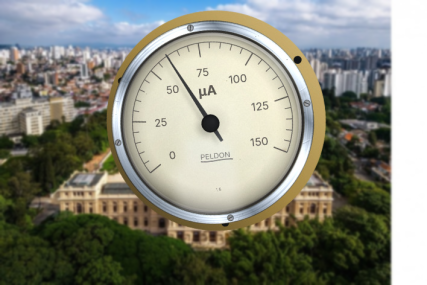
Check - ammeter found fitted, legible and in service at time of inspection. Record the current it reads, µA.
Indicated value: 60 µA
